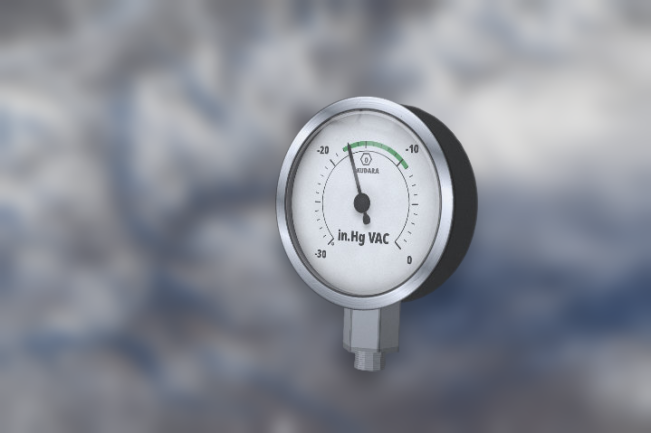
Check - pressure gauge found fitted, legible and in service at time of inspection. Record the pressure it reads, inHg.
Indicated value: -17 inHg
